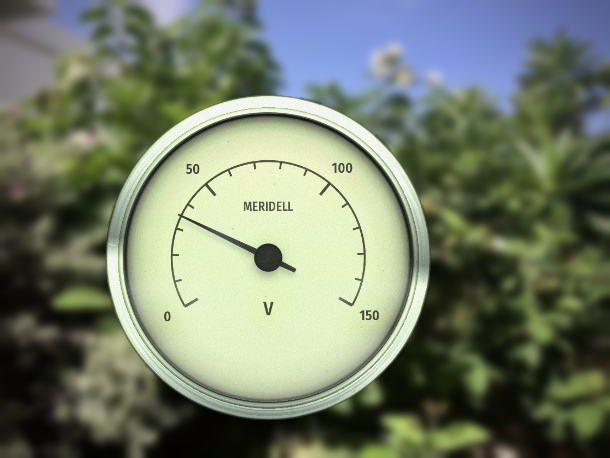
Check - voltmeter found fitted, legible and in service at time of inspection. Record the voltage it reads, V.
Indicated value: 35 V
